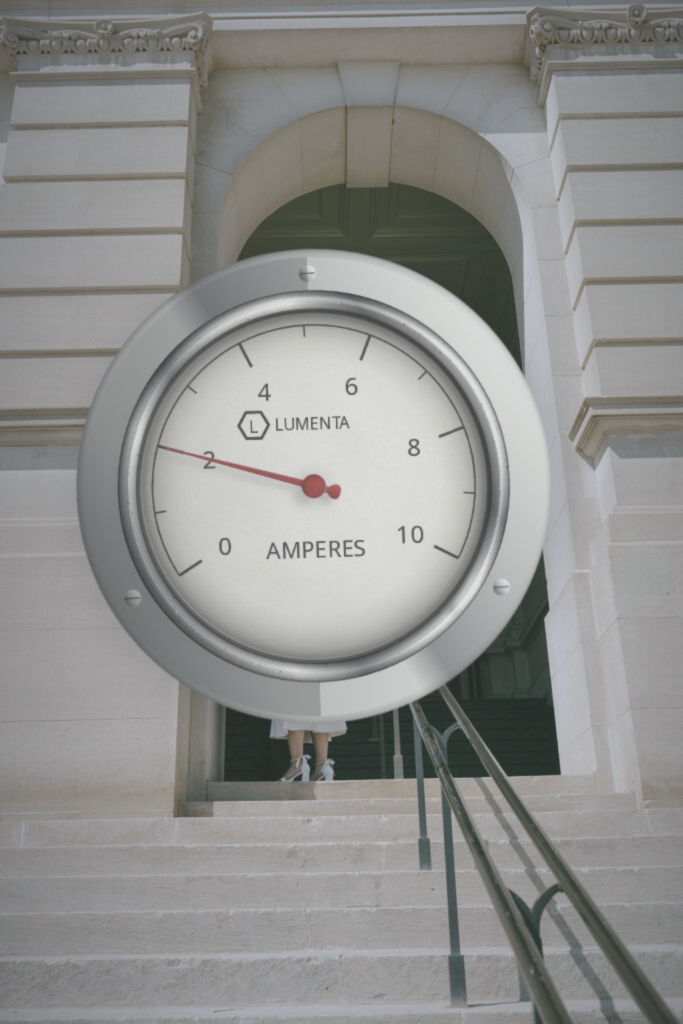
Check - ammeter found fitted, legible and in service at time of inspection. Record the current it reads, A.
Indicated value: 2 A
